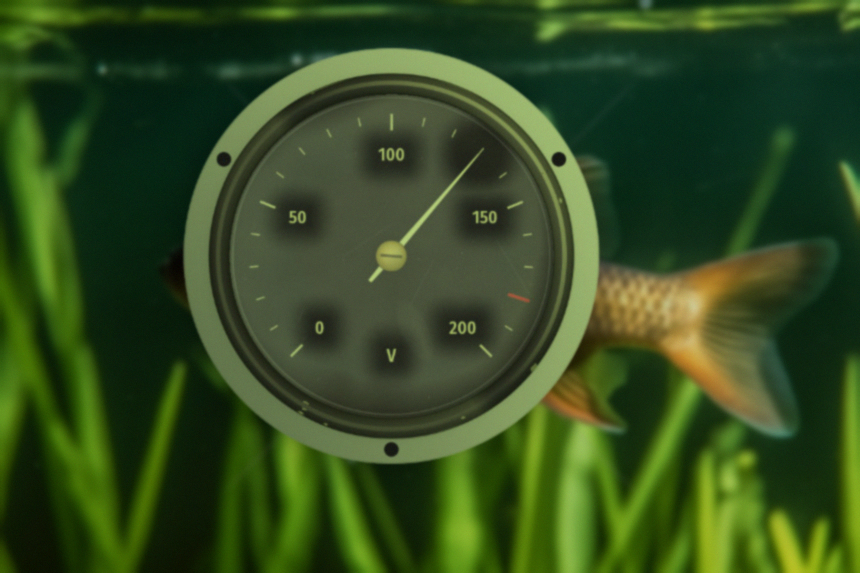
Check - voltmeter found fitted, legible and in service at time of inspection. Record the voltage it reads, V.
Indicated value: 130 V
